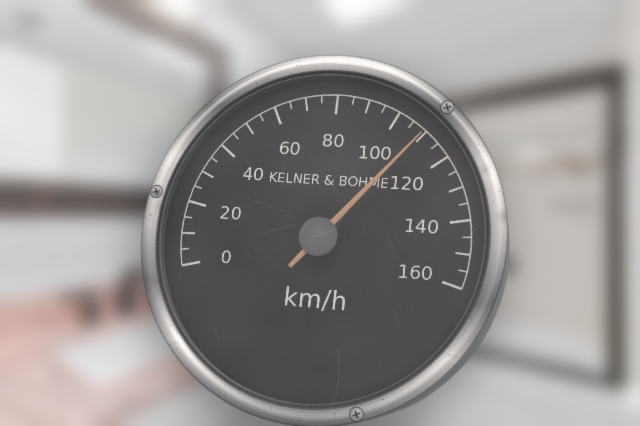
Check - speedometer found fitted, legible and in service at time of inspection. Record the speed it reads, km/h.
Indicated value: 110 km/h
